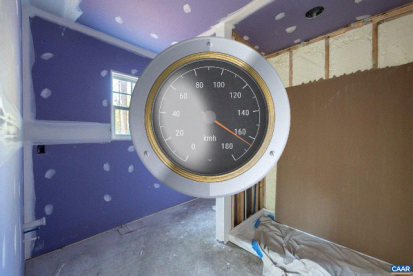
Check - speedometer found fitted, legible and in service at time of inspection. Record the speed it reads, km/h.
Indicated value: 165 km/h
